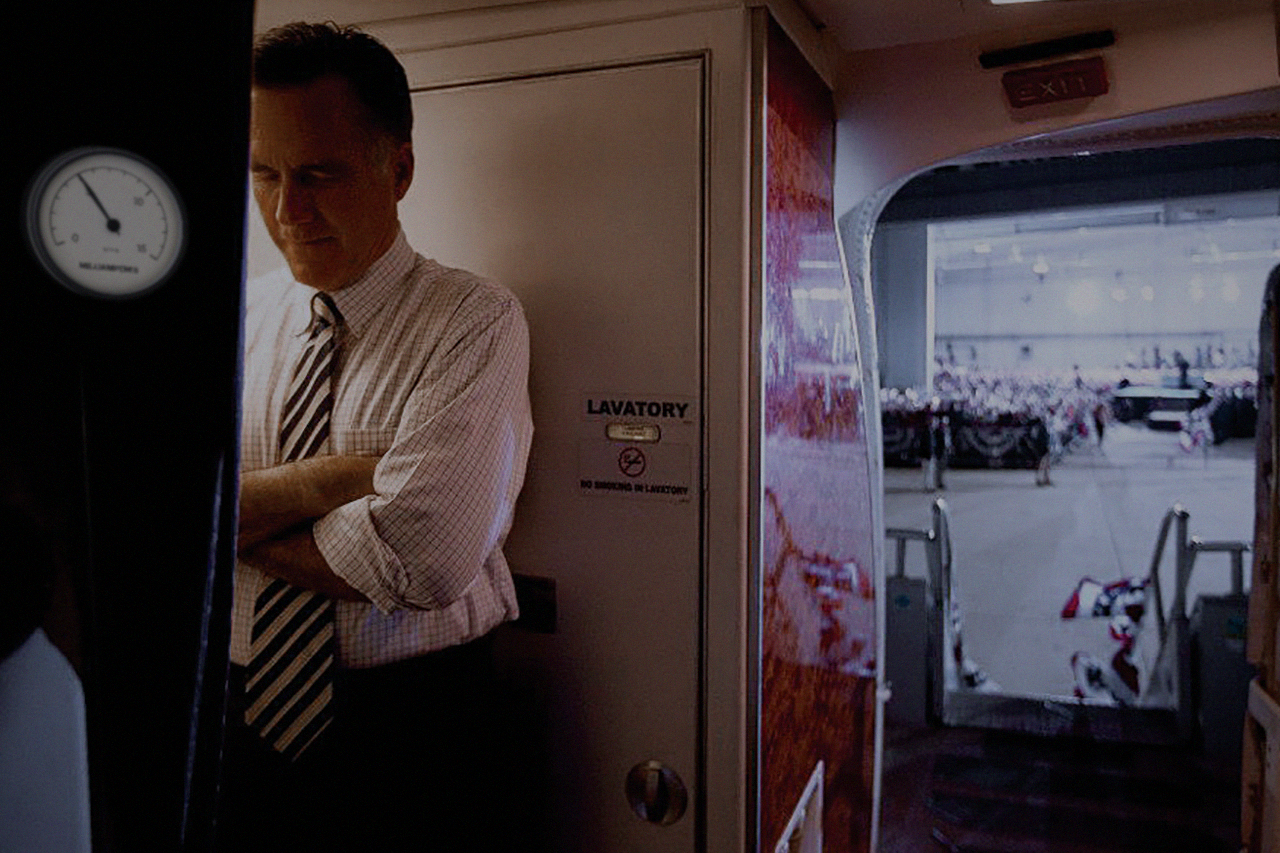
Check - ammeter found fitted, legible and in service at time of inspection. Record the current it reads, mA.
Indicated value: 5 mA
